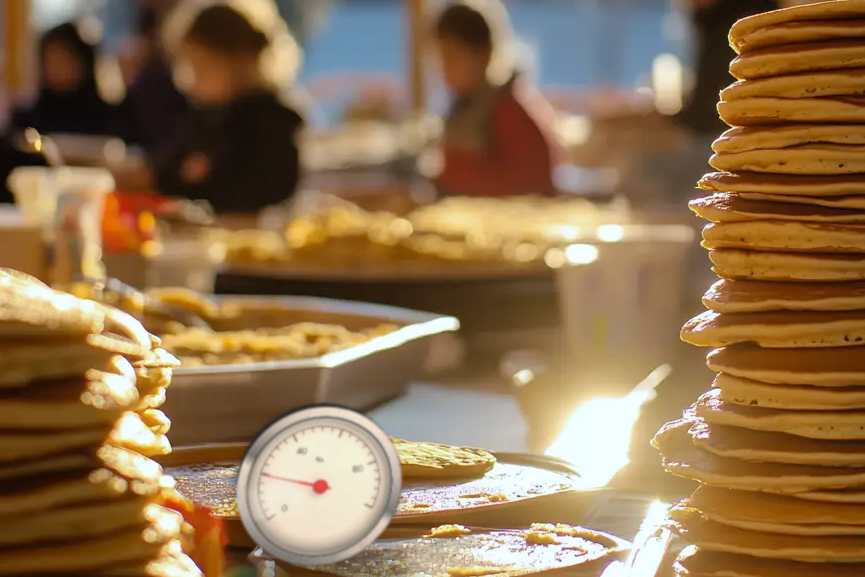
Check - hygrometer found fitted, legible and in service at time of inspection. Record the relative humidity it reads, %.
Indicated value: 20 %
